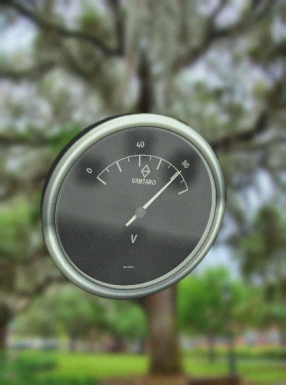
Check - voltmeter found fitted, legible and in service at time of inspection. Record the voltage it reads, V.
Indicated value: 80 V
